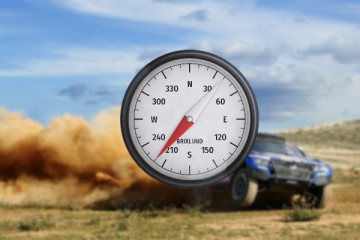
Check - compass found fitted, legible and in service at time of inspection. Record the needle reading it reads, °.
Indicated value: 220 °
